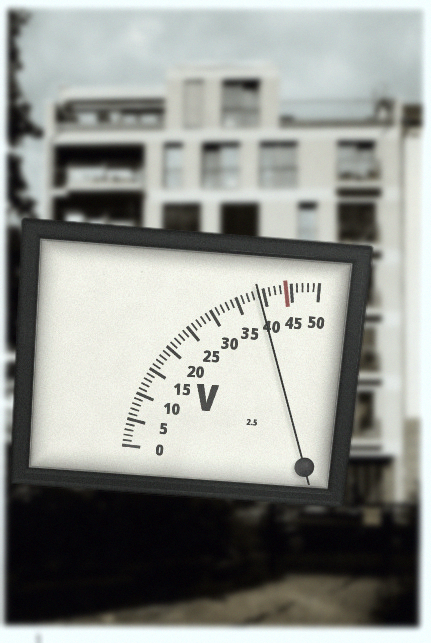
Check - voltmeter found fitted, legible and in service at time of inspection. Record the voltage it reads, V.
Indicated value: 39 V
